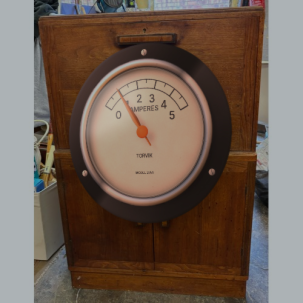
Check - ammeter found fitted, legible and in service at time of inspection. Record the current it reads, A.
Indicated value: 1 A
